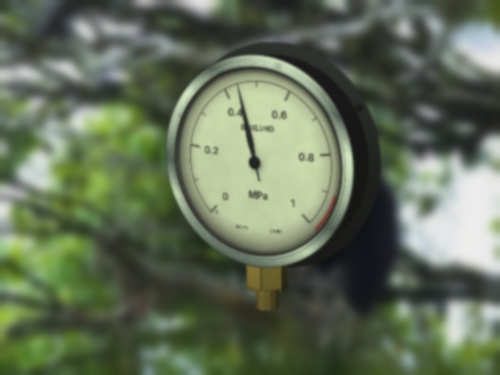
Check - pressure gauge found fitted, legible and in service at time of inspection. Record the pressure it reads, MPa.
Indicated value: 0.45 MPa
